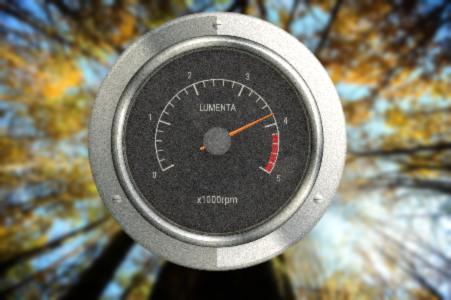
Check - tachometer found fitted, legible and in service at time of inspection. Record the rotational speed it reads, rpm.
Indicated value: 3800 rpm
